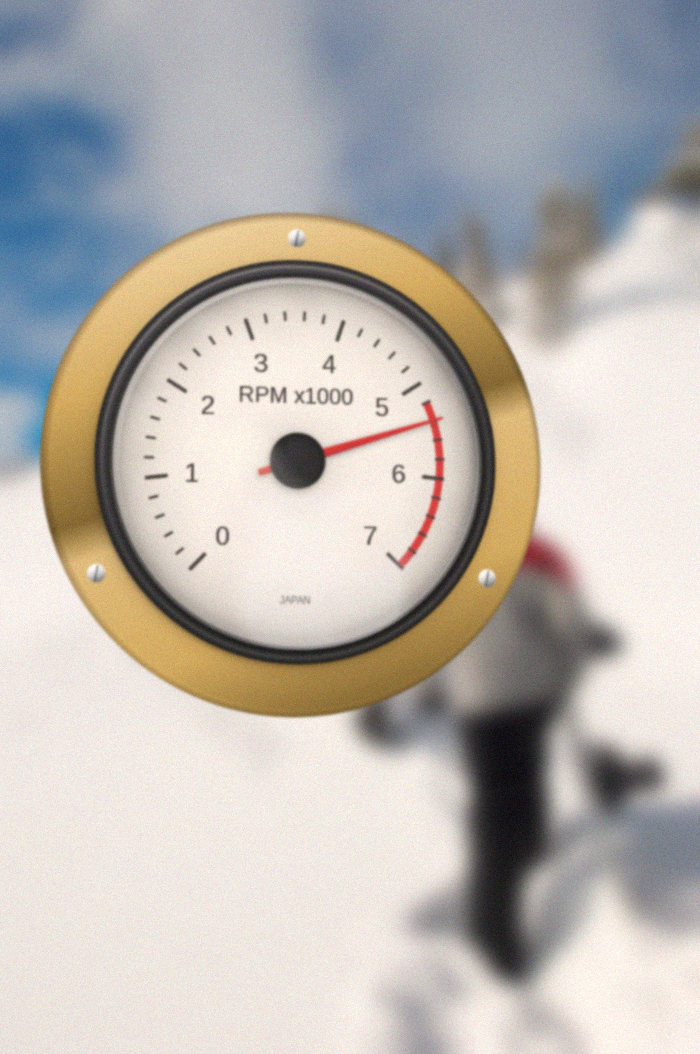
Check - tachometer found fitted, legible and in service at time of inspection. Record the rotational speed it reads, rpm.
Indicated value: 5400 rpm
